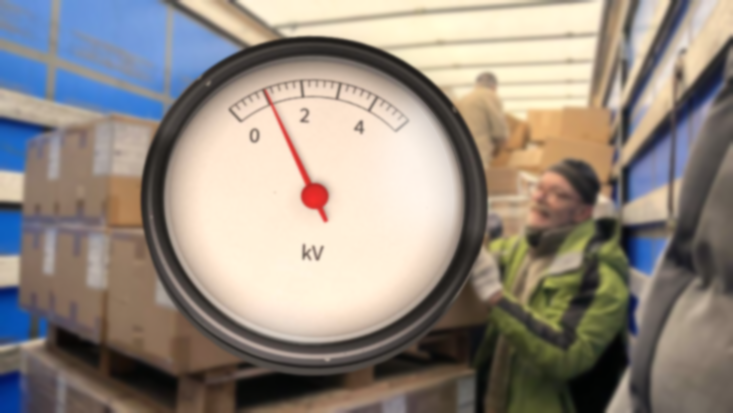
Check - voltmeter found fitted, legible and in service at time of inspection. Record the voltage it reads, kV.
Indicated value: 1 kV
